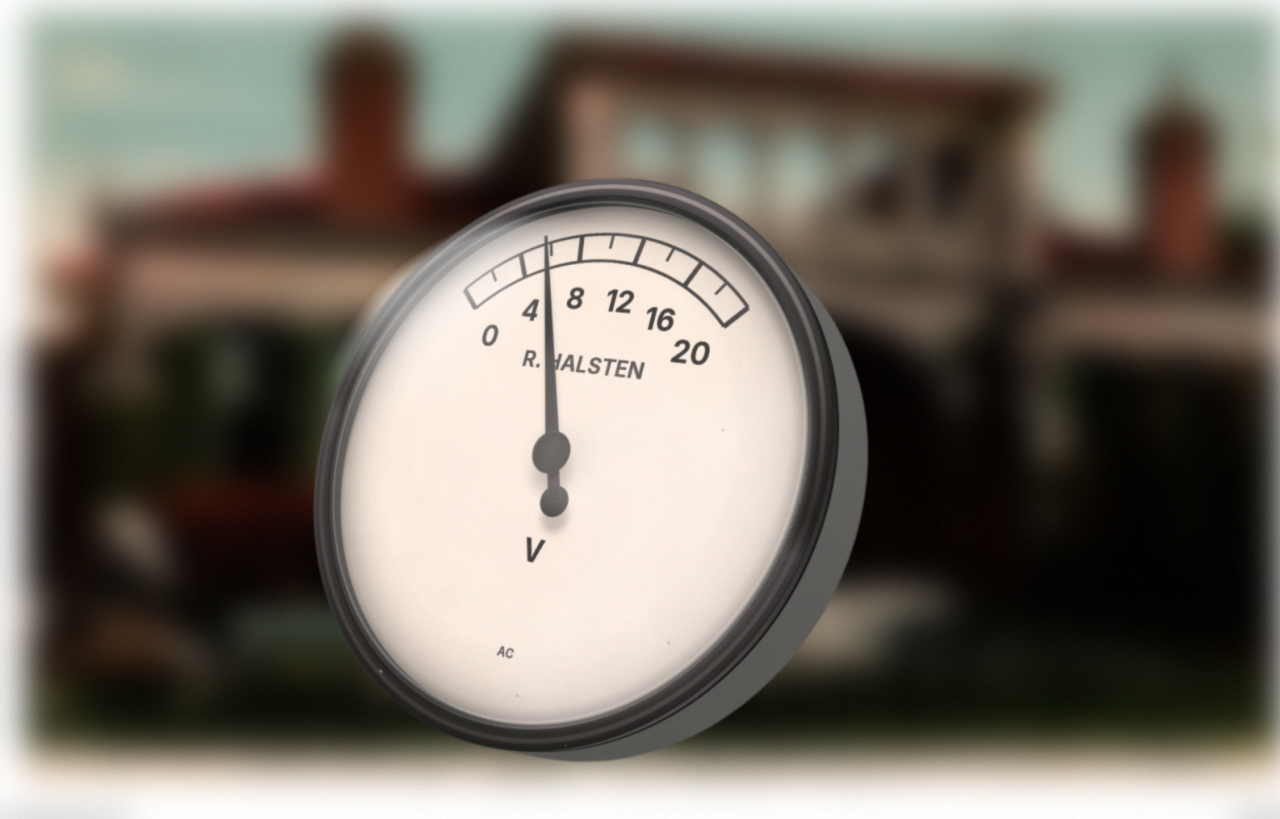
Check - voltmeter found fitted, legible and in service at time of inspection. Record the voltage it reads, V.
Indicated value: 6 V
